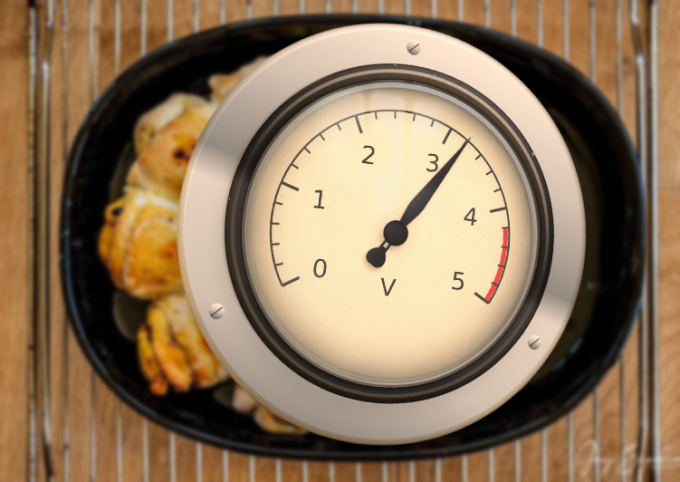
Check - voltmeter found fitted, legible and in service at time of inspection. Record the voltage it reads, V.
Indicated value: 3.2 V
